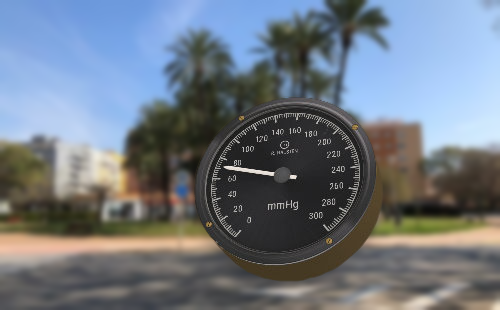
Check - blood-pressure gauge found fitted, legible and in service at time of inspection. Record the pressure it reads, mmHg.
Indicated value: 70 mmHg
